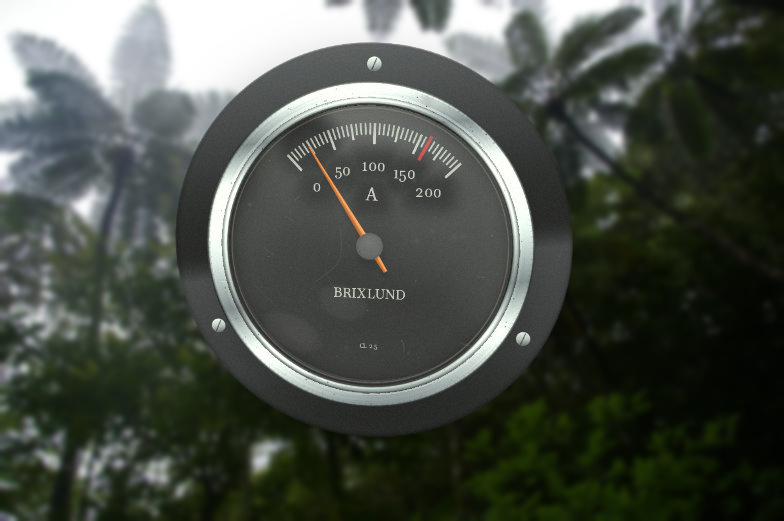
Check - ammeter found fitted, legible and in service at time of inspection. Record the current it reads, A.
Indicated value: 25 A
